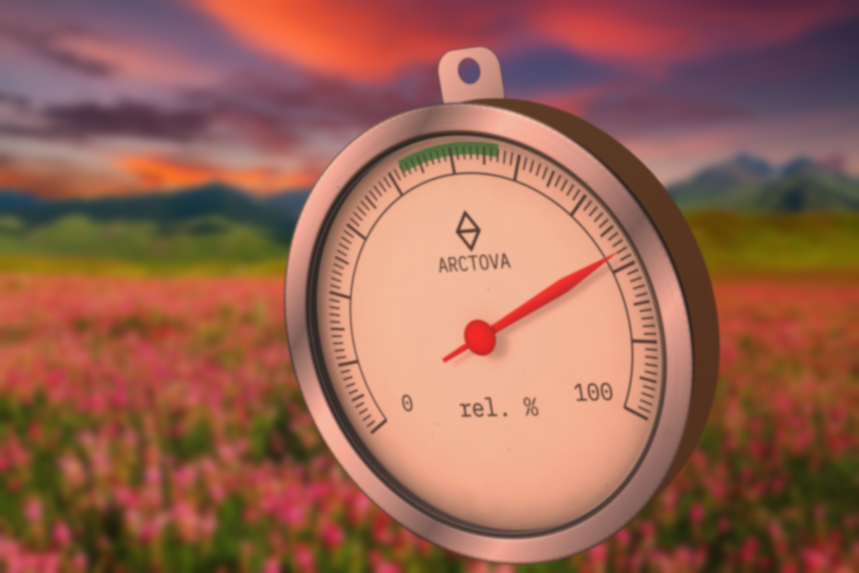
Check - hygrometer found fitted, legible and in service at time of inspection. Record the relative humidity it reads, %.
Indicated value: 78 %
